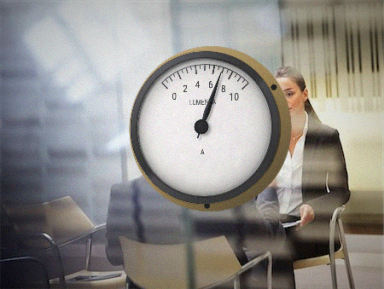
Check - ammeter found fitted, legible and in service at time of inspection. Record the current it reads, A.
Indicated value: 7 A
